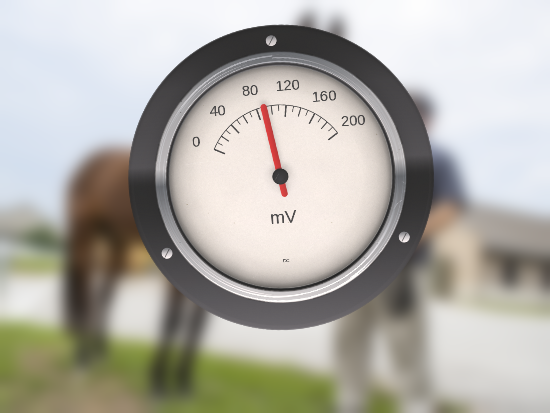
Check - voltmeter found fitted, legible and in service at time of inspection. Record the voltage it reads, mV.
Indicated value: 90 mV
